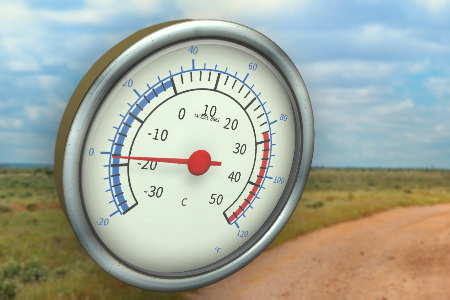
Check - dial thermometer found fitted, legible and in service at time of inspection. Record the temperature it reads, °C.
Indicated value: -18 °C
